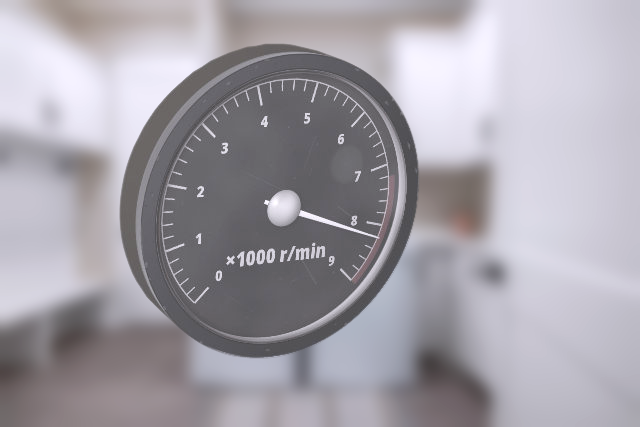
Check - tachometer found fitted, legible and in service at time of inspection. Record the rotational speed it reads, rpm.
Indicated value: 8200 rpm
